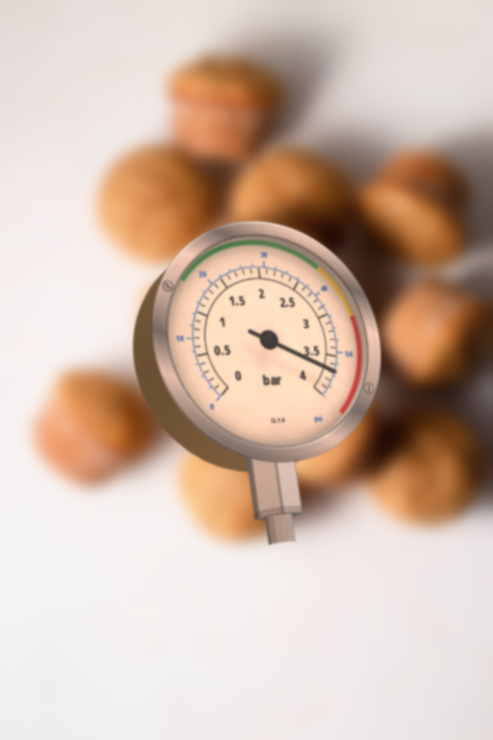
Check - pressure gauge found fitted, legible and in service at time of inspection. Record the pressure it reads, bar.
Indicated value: 3.7 bar
